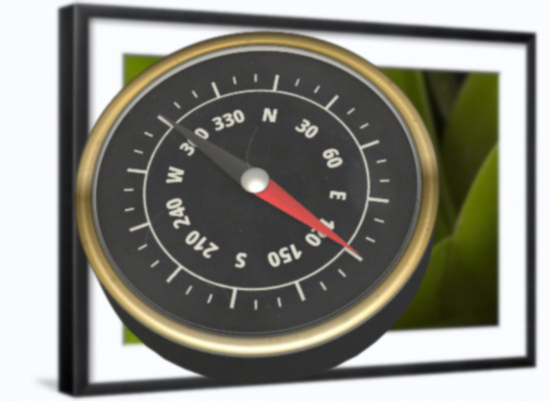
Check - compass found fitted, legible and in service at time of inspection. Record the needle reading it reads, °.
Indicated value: 120 °
